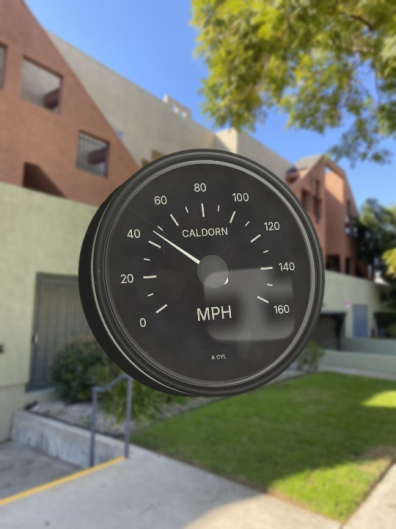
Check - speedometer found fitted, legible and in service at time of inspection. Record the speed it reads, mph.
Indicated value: 45 mph
